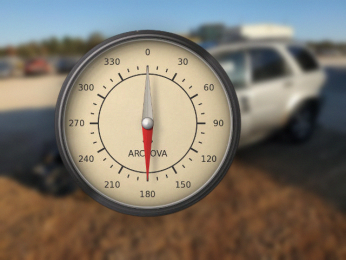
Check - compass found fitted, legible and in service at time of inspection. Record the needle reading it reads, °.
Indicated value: 180 °
